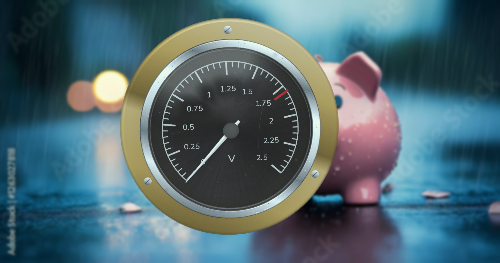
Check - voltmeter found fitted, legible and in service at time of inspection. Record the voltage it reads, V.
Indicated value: 0 V
